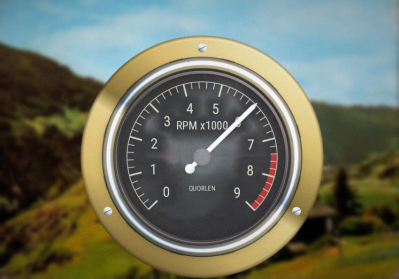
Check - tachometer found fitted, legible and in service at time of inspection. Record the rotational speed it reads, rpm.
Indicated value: 6000 rpm
